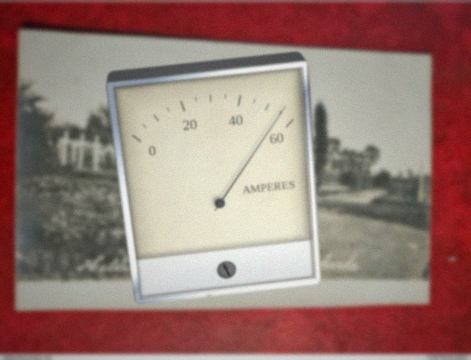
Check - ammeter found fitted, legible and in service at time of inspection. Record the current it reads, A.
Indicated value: 55 A
